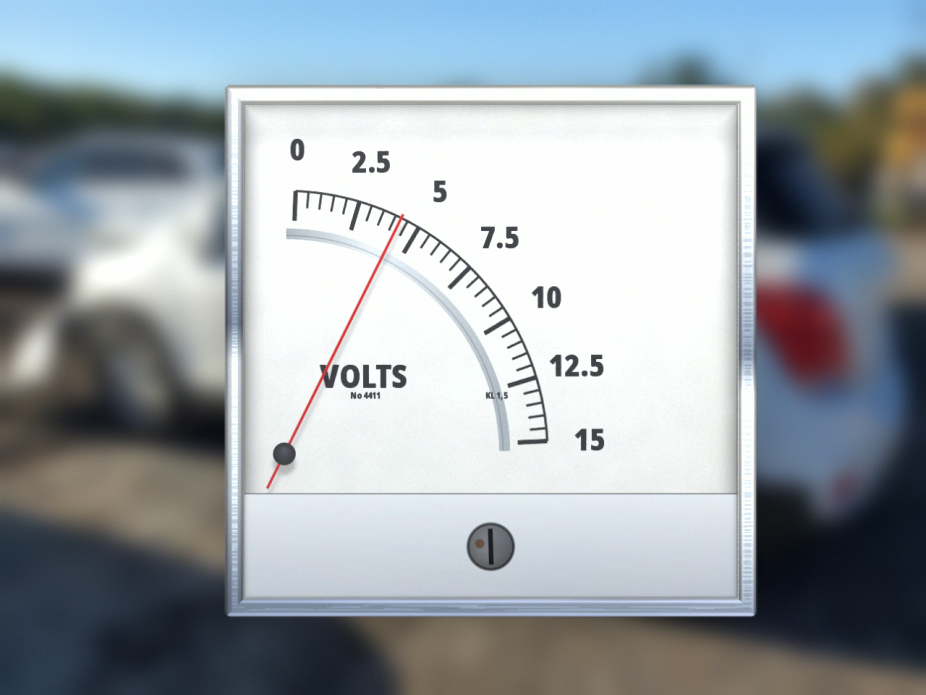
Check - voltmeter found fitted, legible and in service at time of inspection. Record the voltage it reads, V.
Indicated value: 4.25 V
